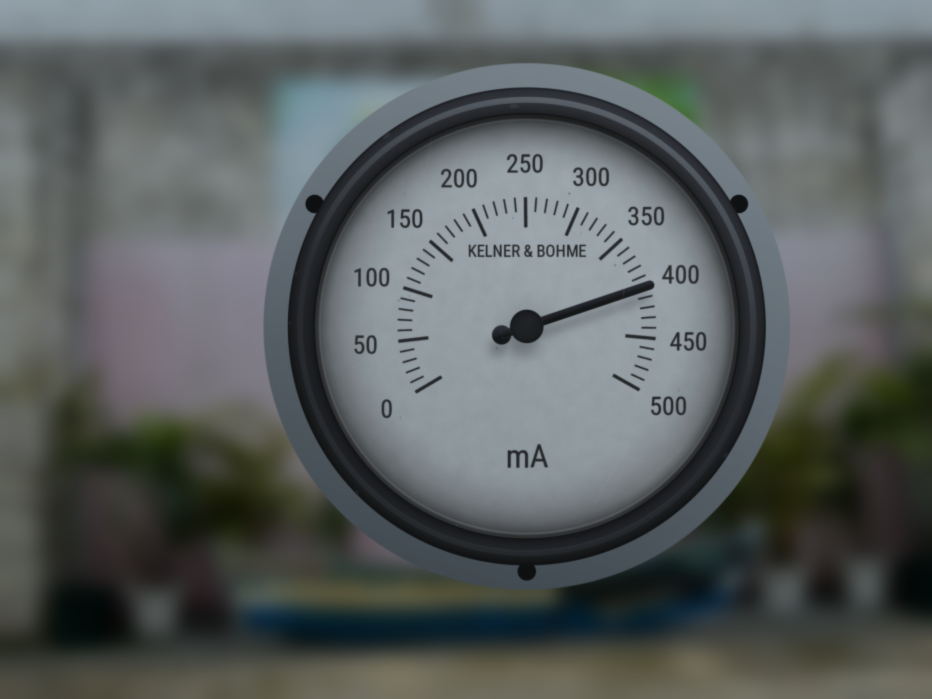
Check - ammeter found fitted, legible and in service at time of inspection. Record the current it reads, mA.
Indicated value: 400 mA
